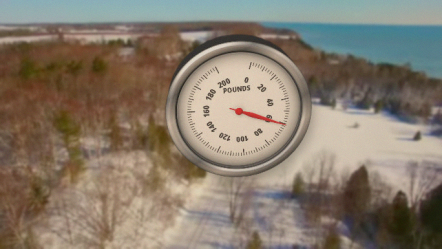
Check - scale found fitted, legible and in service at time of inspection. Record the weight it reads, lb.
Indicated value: 60 lb
